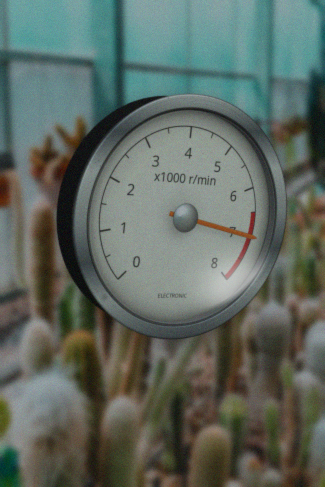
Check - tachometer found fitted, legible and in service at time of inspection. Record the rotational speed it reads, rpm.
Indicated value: 7000 rpm
